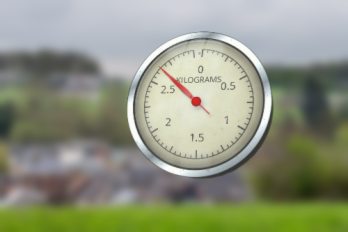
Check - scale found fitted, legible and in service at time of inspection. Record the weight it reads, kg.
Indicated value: 2.65 kg
